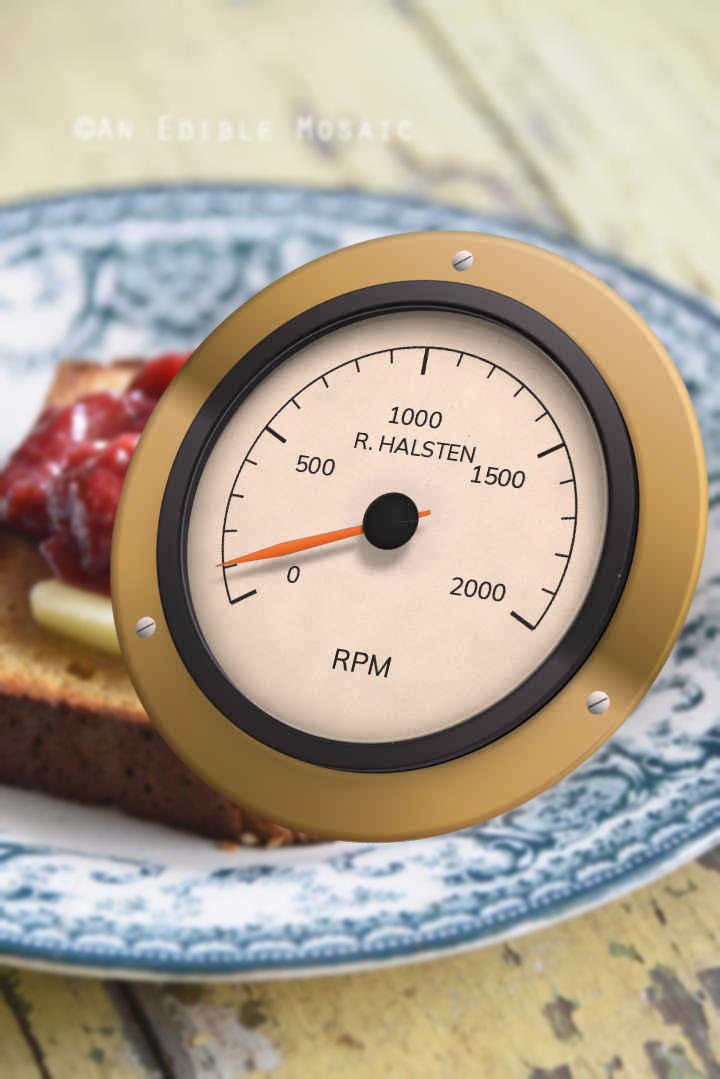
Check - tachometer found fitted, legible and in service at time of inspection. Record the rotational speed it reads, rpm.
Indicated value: 100 rpm
